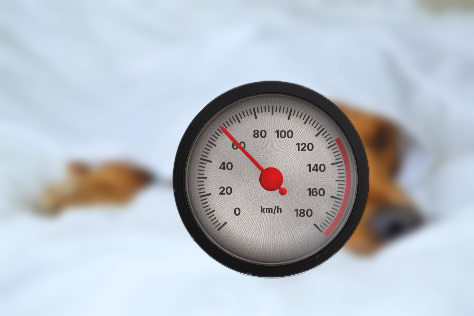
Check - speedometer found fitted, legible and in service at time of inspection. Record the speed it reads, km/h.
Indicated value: 60 km/h
